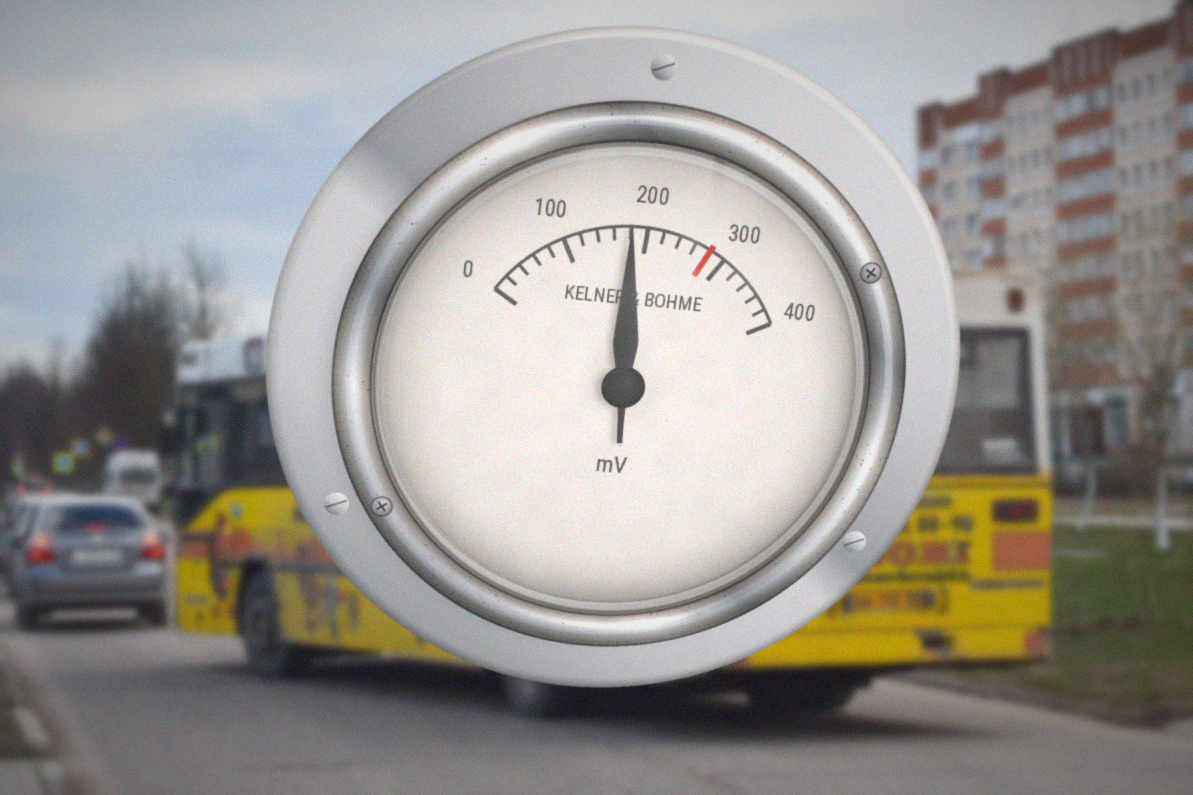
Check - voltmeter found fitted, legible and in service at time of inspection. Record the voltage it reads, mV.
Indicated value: 180 mV
